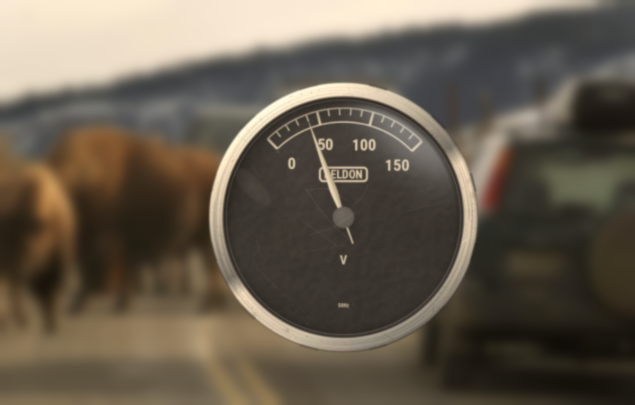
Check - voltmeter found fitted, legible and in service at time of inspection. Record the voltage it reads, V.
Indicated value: 40 V
